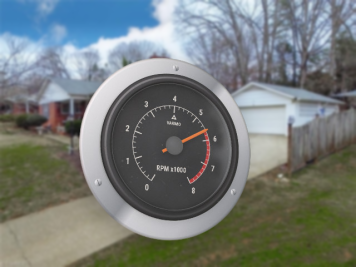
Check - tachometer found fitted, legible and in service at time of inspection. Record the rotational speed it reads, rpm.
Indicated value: 5600 rpm
